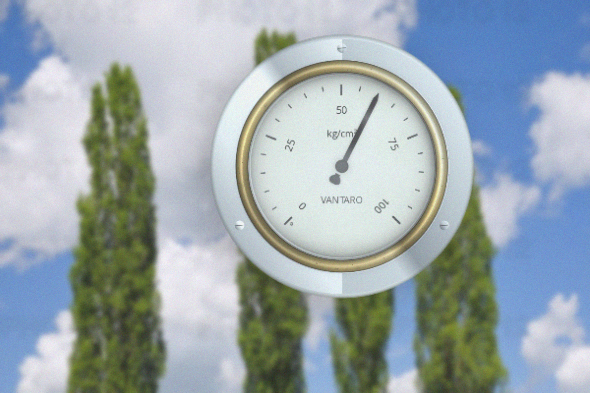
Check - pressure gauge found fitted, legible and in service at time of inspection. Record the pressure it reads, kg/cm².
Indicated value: 60 kg/cm²
